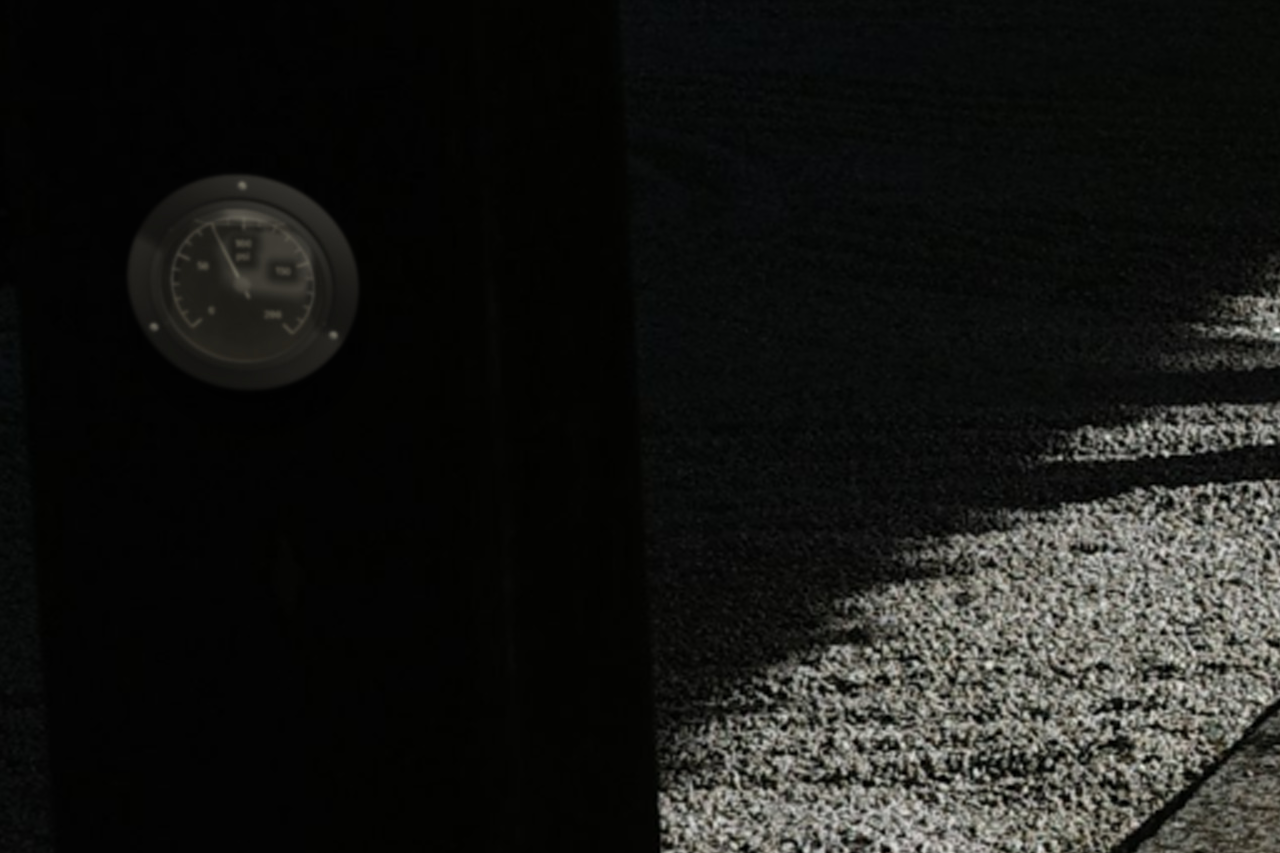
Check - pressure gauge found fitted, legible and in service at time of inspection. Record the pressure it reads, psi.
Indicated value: 80 psi
